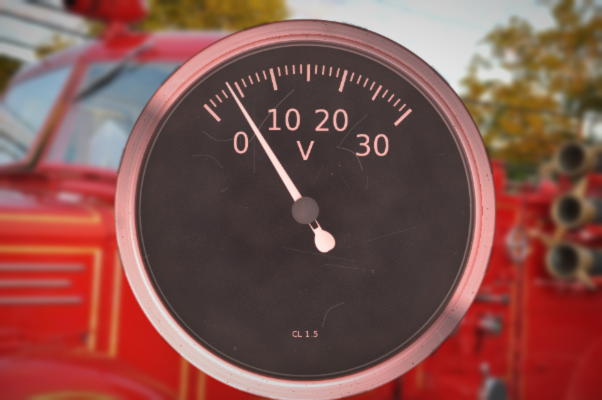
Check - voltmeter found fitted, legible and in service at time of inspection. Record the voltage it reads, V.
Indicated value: 4 V
